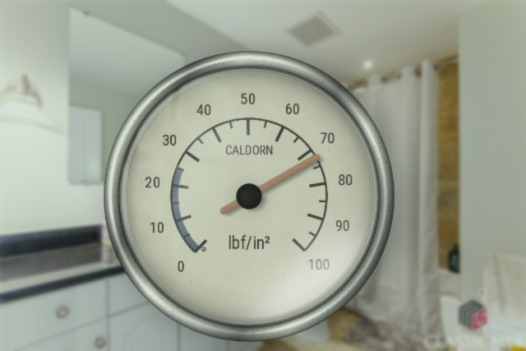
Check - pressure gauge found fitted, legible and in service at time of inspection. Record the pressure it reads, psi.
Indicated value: 72.5 psi
